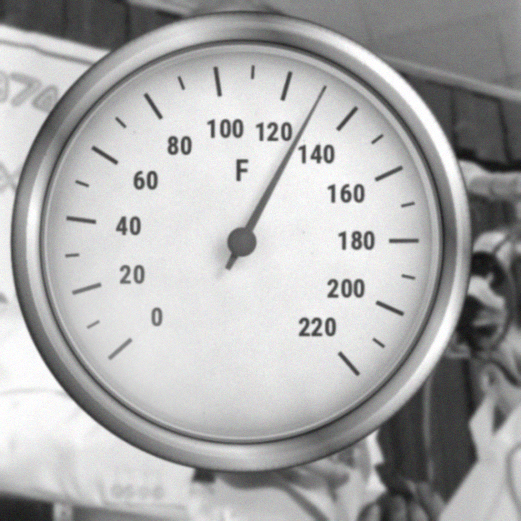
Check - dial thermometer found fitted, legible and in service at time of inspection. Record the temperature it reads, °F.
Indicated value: 130 °F
